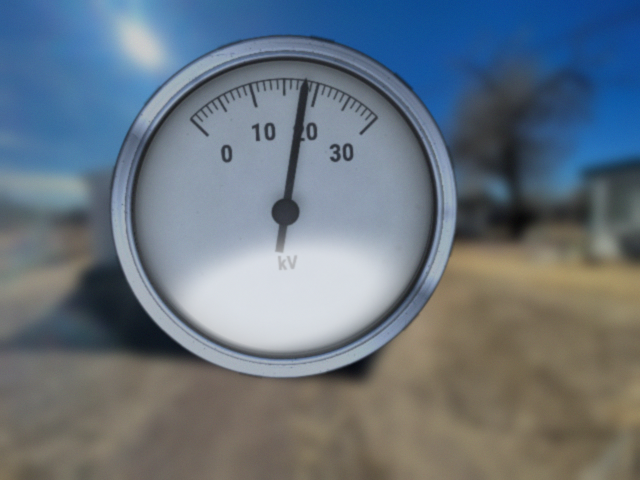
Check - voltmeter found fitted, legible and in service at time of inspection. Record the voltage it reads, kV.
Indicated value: 18 kV
